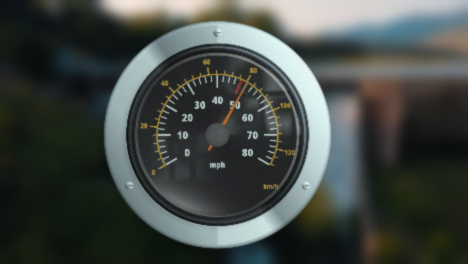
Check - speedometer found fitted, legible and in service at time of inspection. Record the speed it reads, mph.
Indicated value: 50 mph
